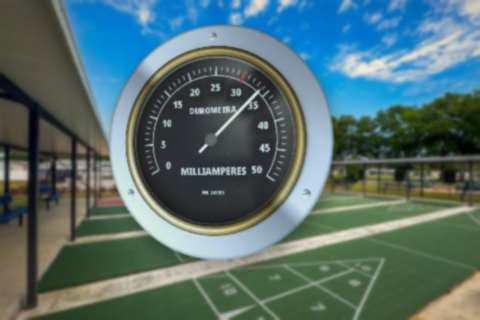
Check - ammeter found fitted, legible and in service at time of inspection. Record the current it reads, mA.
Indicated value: 34 mA
